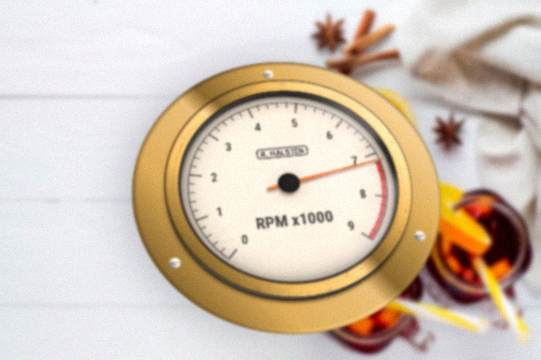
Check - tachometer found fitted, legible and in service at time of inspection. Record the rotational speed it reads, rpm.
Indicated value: 7200 rpm
